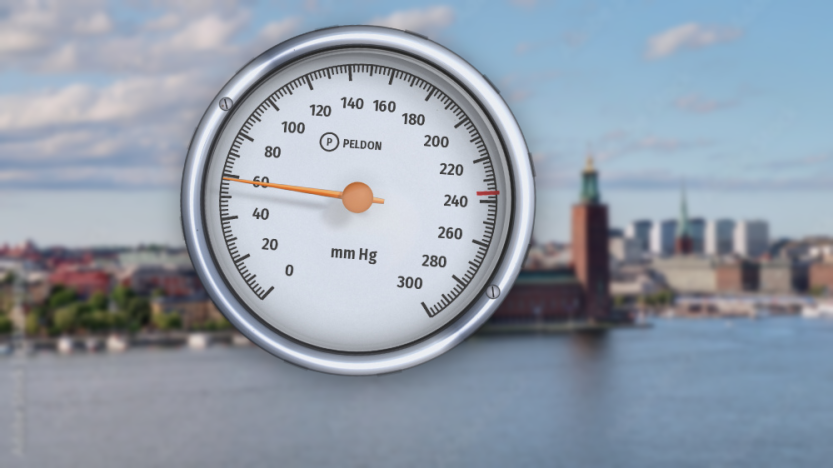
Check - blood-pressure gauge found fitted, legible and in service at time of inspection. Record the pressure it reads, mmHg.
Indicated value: 58 mmHg
